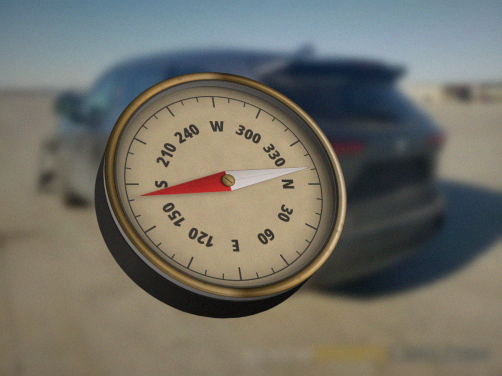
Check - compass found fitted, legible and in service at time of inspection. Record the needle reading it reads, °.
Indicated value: 170 °
